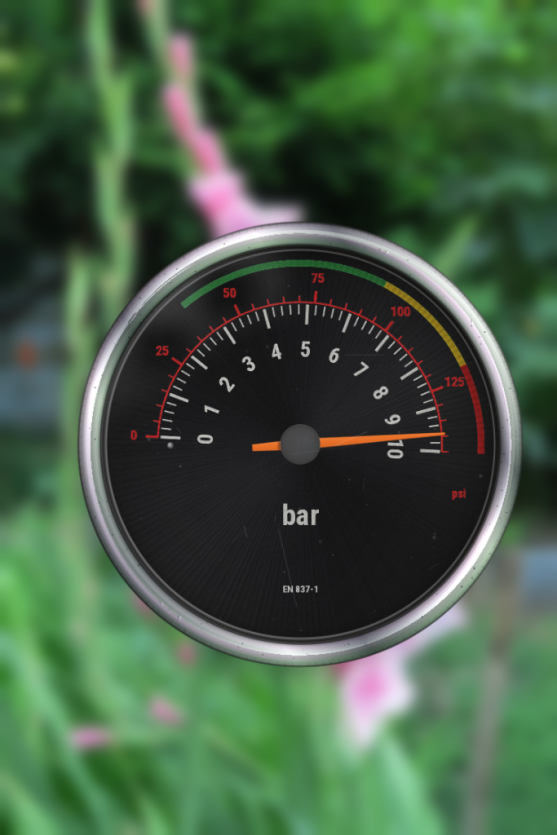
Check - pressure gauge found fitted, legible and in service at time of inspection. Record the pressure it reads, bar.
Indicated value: 9.6 bar
